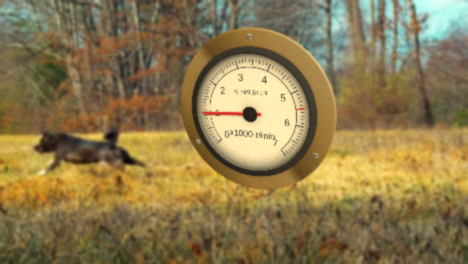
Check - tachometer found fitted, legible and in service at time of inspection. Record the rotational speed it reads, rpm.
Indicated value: 1000 rpm
